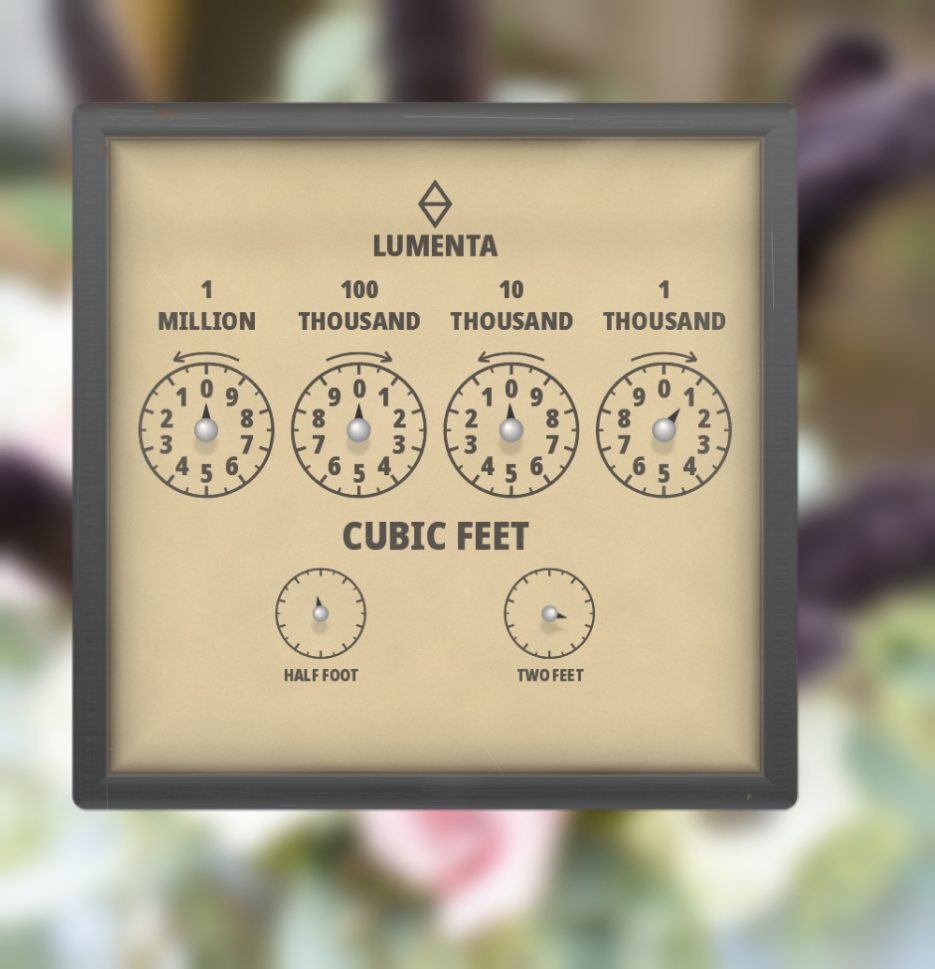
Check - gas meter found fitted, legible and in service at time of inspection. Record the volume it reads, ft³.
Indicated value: 100 ft³
